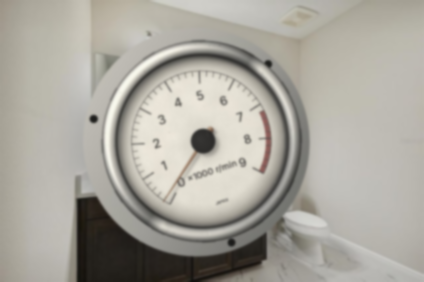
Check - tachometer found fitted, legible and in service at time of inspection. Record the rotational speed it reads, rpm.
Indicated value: 200 rpm
